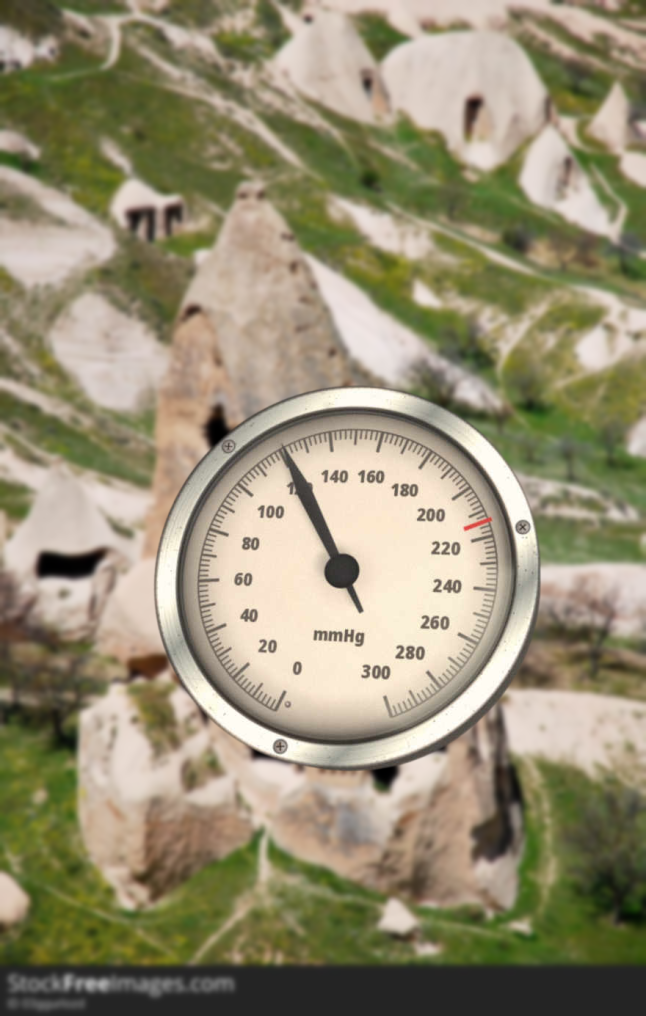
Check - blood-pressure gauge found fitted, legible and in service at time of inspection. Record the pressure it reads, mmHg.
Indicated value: 122 mmHg
